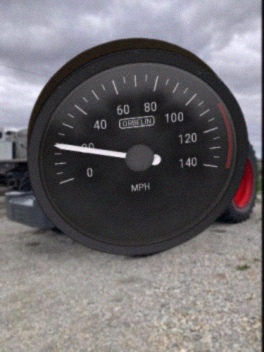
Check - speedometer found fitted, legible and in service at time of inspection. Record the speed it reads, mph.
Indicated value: 20 mph
